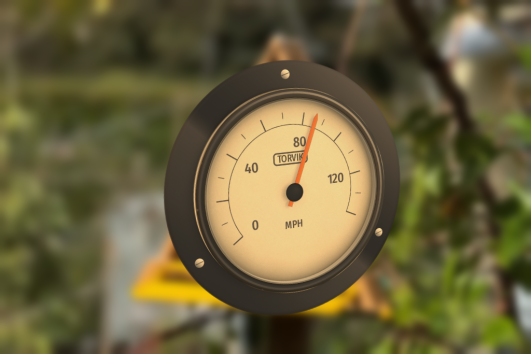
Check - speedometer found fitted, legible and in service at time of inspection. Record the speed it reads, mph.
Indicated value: 85 mph
